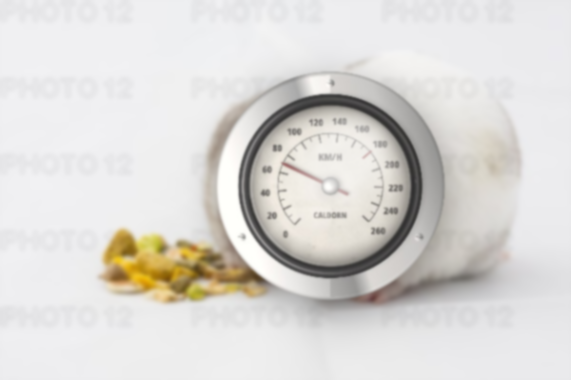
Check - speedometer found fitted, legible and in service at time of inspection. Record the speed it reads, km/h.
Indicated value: 70 km/h
